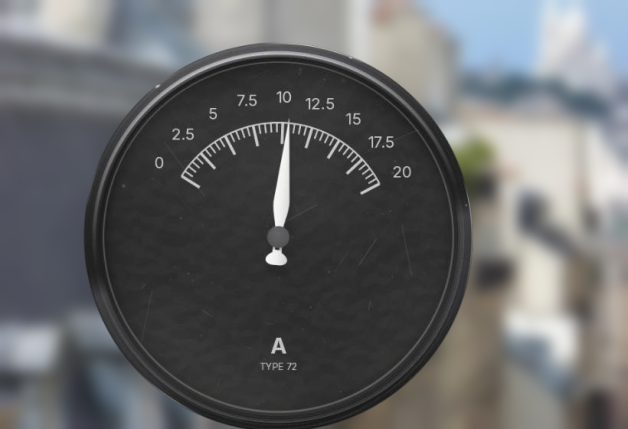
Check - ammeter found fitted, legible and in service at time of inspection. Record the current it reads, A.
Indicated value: 10.5 A
